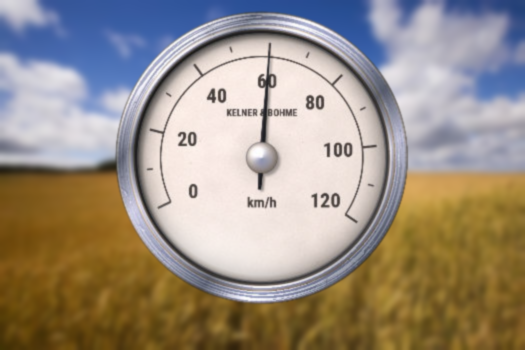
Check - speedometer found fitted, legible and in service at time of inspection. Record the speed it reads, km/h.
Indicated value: 60 km/h
